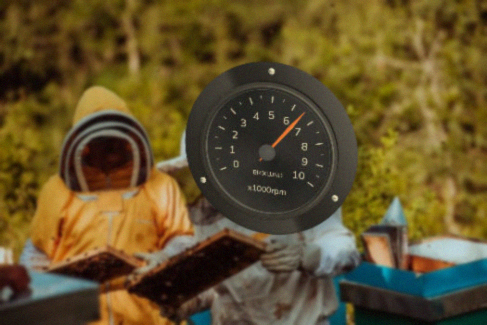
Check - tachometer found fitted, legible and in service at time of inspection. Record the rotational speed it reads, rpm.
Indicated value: 6500 rpm
